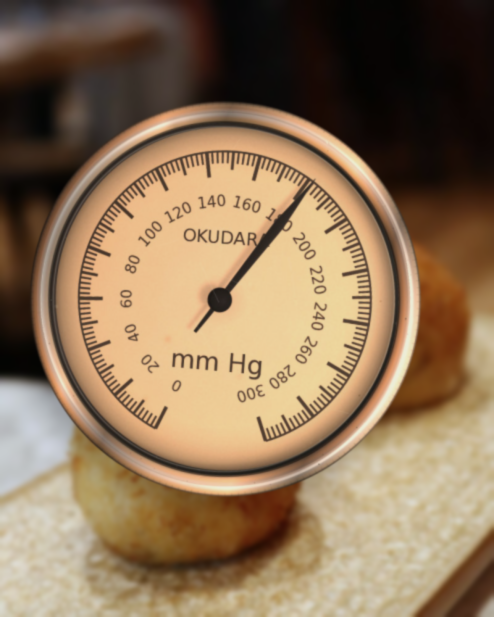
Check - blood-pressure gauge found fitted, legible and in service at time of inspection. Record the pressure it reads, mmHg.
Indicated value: 182 mmHg
